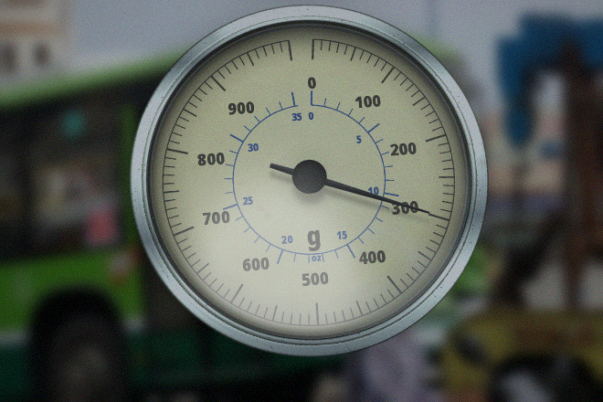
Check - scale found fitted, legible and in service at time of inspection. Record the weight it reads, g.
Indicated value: 300 g
